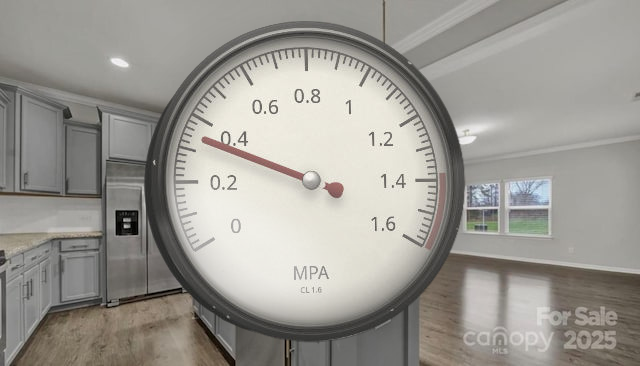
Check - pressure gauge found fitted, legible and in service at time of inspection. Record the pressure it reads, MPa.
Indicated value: 0.34 MPa
